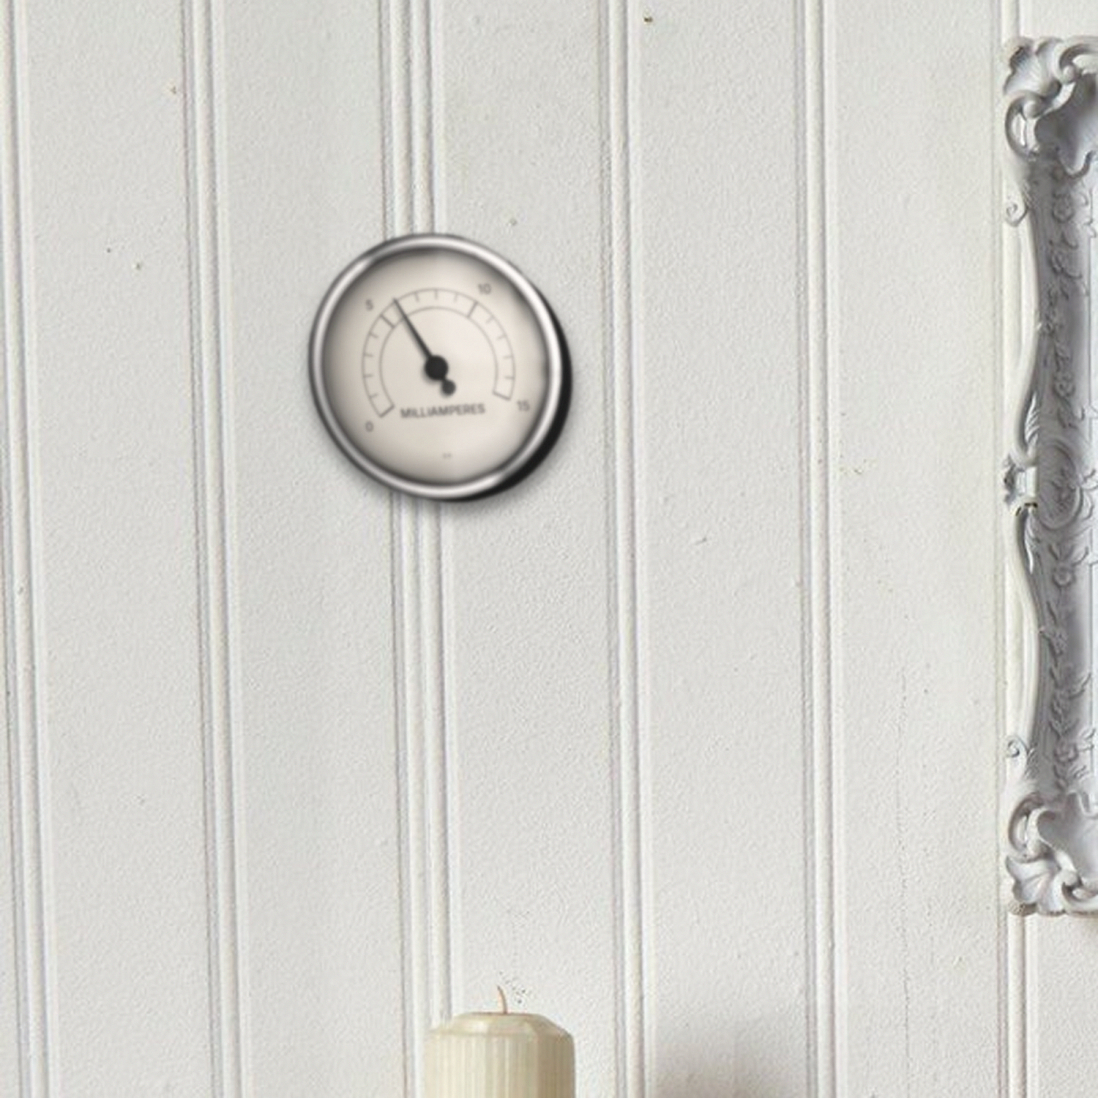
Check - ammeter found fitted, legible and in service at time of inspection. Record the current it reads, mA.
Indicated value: 6 mA
